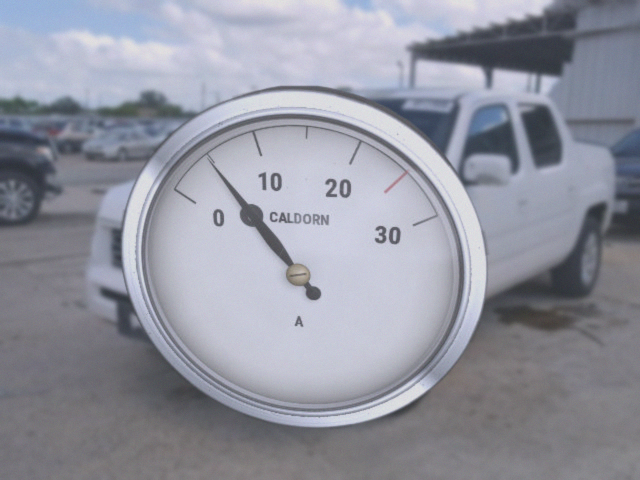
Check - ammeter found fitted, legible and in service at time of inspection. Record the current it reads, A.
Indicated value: 5 A
